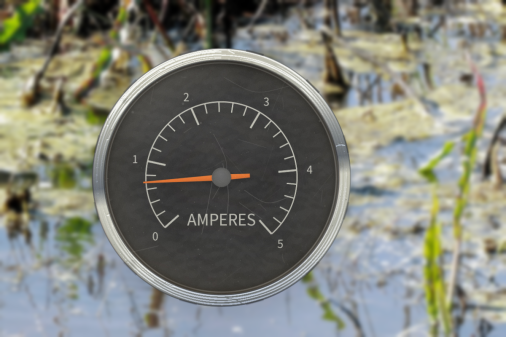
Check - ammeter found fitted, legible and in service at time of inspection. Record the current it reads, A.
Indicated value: 0.7 A
